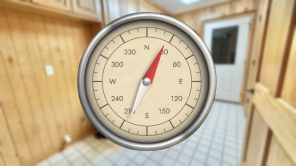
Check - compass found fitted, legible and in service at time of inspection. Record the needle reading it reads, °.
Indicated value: 25 °
